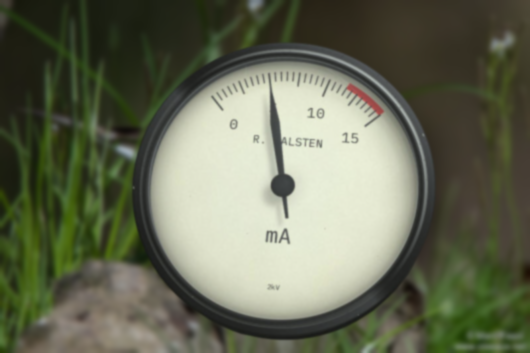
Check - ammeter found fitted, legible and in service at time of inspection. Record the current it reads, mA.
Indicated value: 5 mA
